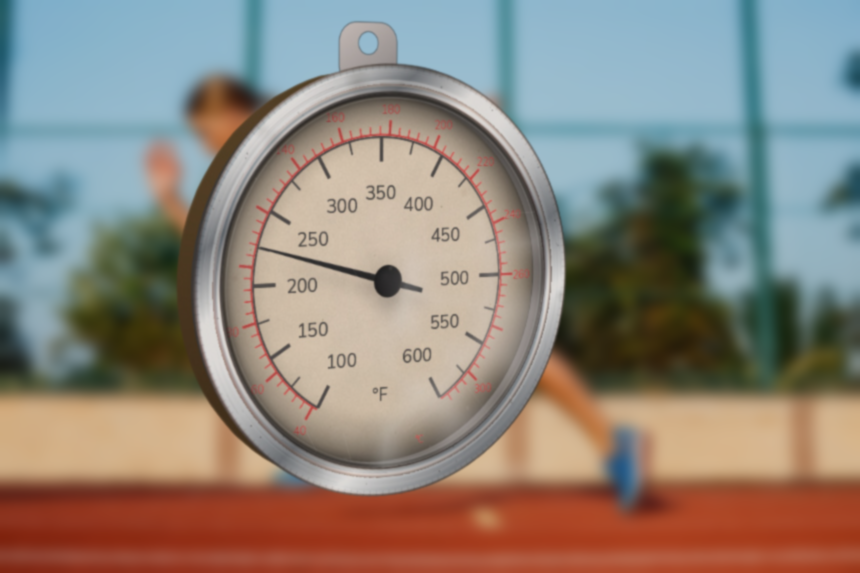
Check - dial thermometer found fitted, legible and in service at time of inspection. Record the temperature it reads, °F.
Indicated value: 225 °F
